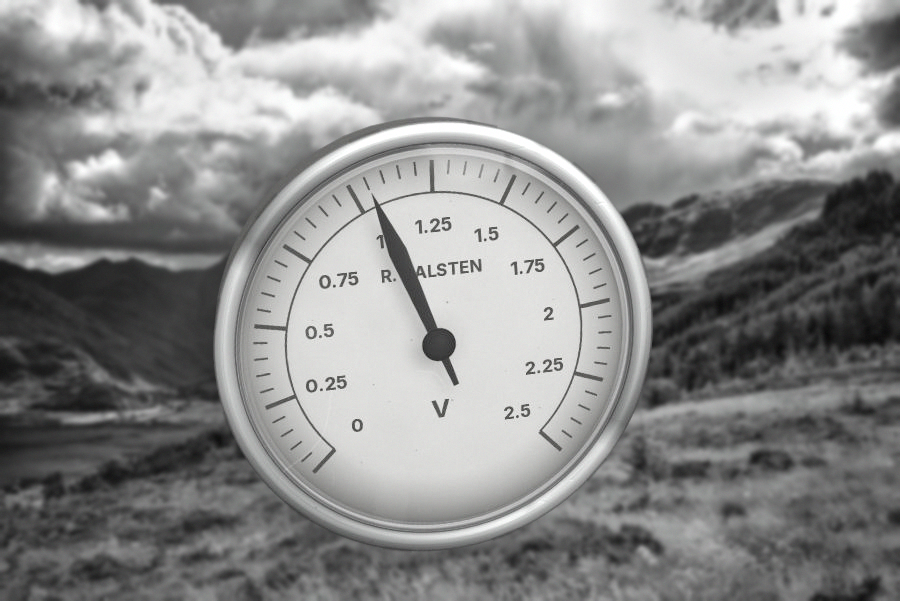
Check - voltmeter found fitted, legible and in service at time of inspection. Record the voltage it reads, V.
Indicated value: 1.05 V
